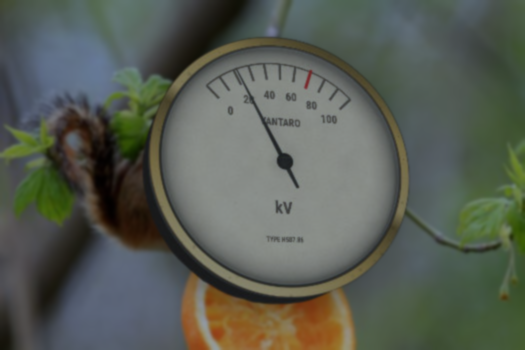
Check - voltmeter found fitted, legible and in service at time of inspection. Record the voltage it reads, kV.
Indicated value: 20 kV
